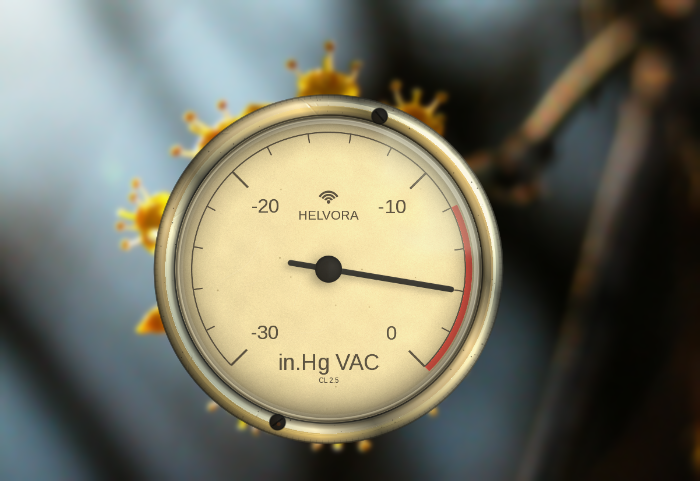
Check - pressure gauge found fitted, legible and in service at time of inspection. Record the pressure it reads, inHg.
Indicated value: -4 inHg
